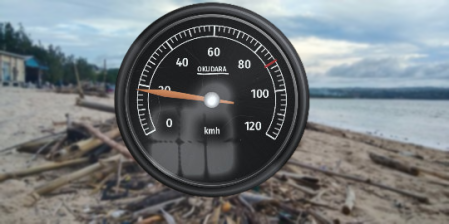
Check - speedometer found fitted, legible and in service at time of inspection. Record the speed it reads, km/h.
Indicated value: 18 km/h
